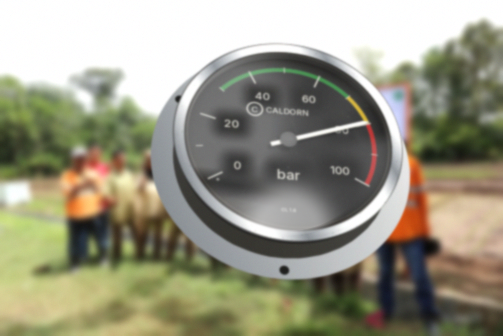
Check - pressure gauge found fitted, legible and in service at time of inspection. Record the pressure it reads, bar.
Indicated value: 80 bar
